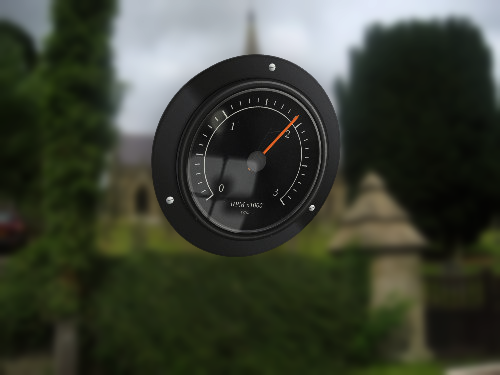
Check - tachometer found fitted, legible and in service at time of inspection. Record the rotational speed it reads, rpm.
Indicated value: 1900 rpm
